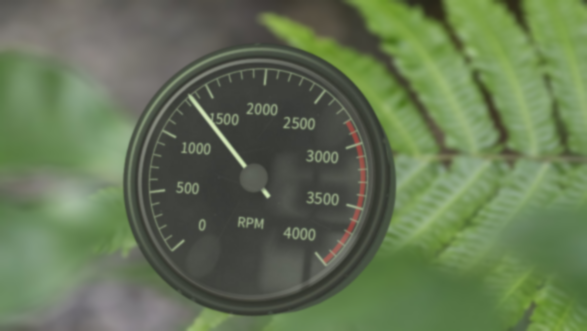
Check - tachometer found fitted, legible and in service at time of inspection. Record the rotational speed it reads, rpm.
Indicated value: 1350 rpm
